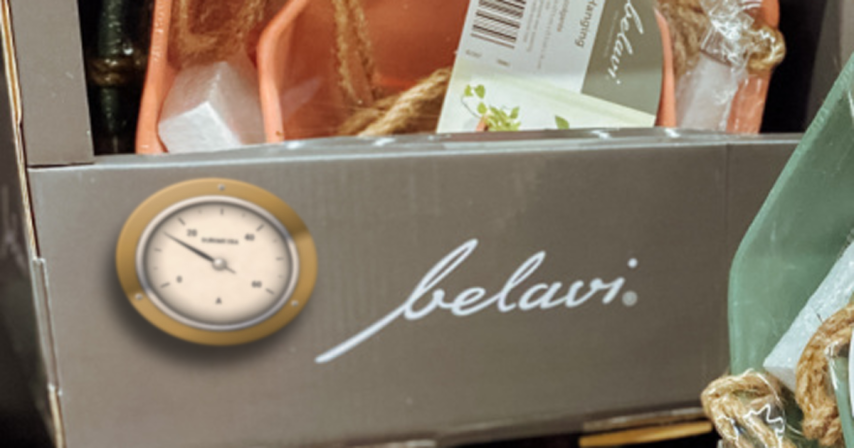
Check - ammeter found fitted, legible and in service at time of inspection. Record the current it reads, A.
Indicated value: 15 A
